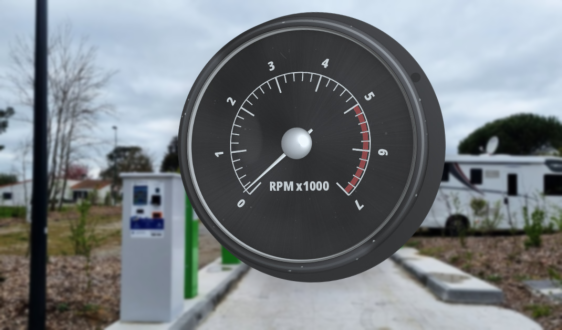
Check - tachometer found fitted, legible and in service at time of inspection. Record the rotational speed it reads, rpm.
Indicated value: 100 rpm
